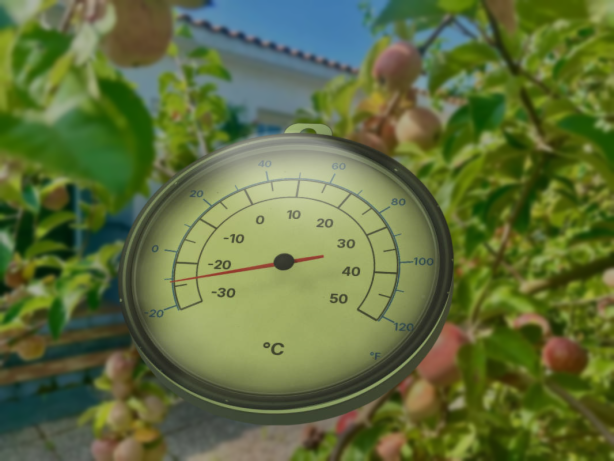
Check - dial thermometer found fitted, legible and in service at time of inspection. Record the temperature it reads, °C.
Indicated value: -25 °C
